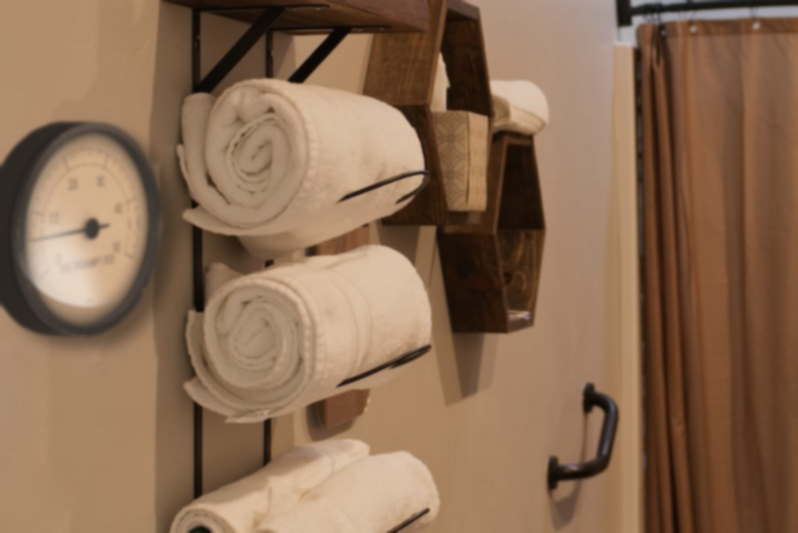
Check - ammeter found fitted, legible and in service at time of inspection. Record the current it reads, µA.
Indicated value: 6 µA
